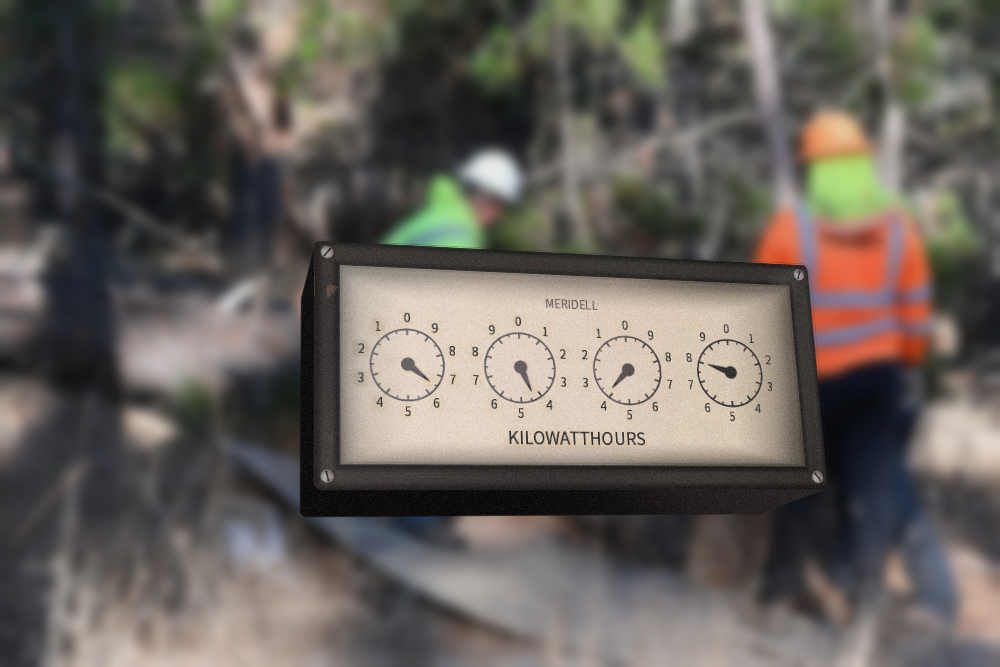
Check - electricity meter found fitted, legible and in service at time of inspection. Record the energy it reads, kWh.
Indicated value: 6438 kWh
